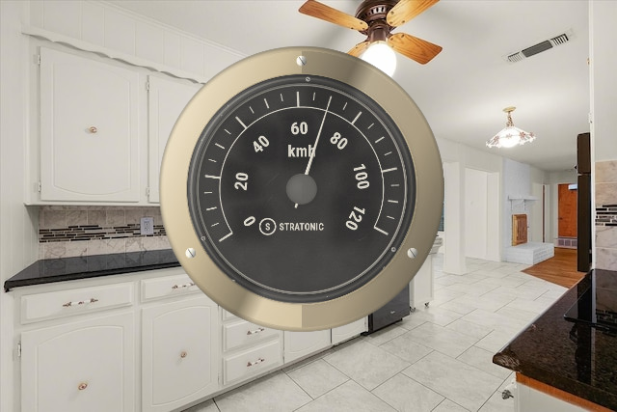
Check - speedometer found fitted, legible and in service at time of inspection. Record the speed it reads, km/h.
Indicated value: 70 km/h
